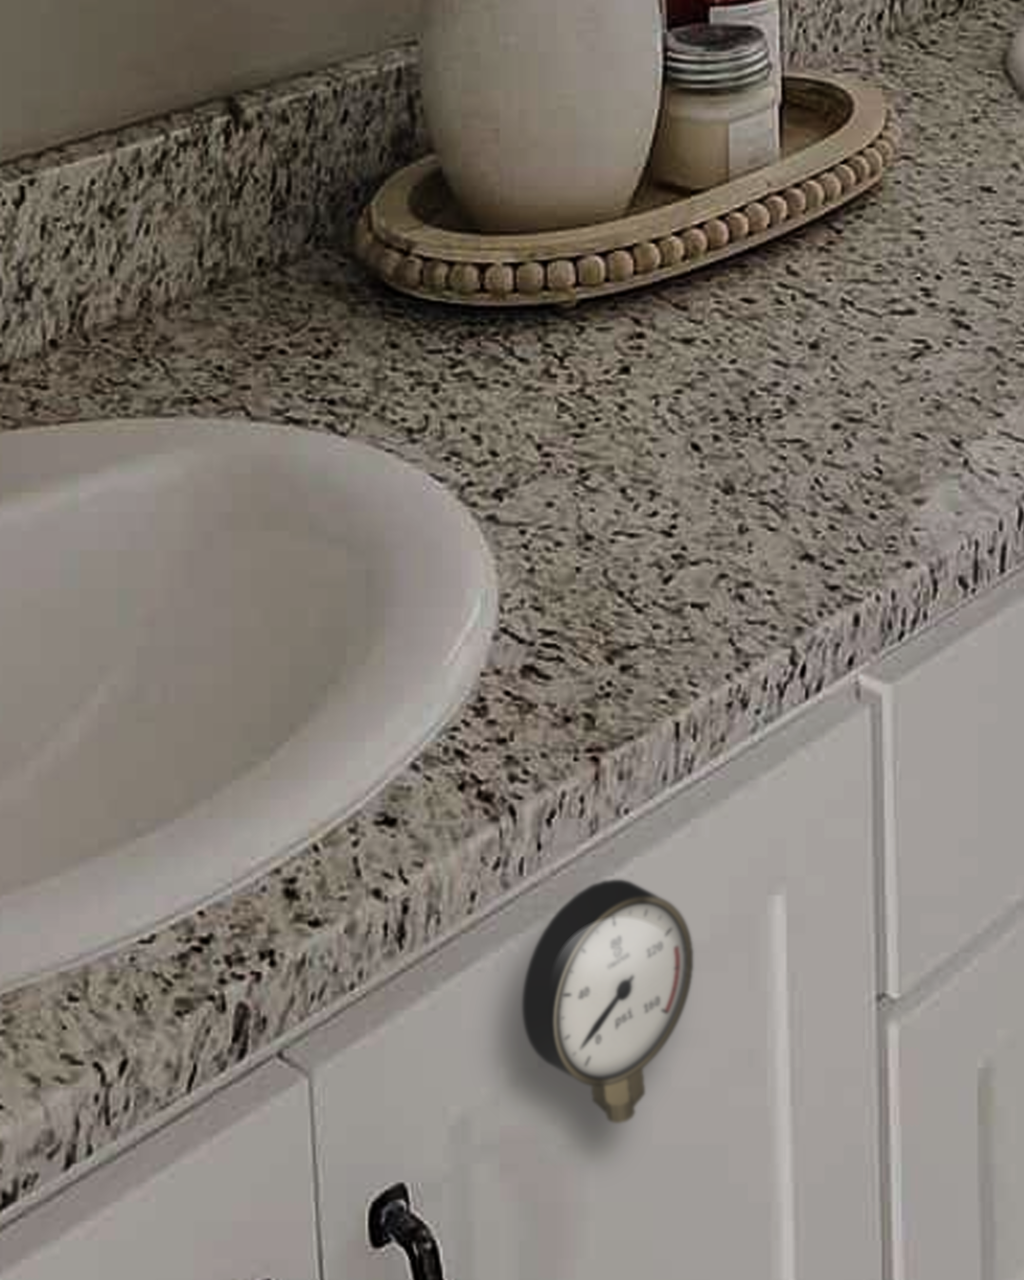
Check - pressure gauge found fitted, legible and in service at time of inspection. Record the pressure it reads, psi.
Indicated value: 10 psi
